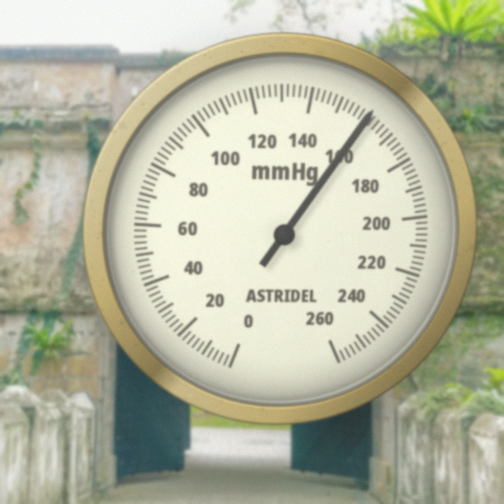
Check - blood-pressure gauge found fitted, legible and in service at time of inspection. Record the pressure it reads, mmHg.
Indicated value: 160 mmHg
